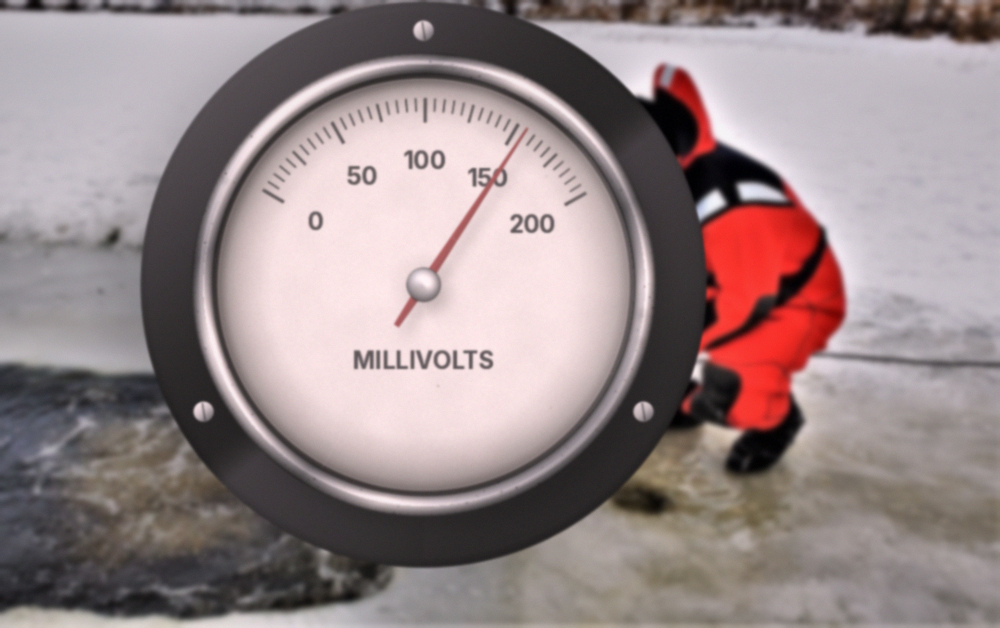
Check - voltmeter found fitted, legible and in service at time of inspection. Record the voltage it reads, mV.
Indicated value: 155 mV
